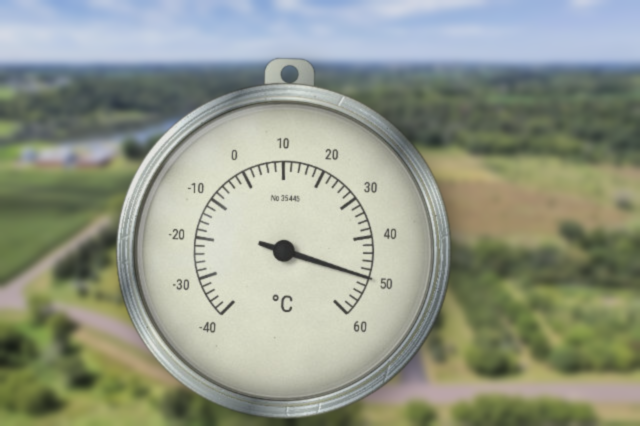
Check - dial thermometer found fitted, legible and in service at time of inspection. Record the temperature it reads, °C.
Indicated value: 50 °C
